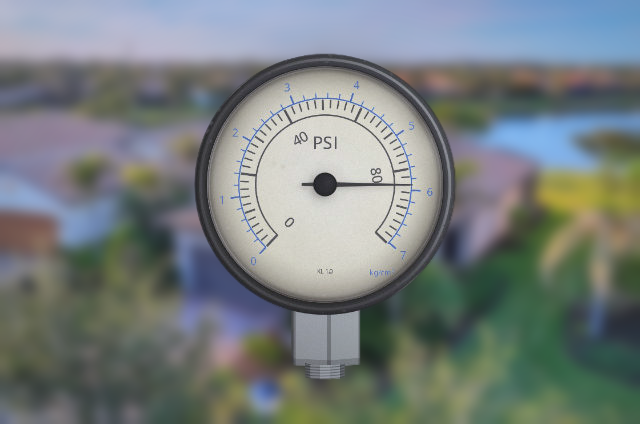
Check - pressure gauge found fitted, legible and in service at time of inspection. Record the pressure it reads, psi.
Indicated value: 84 psi
